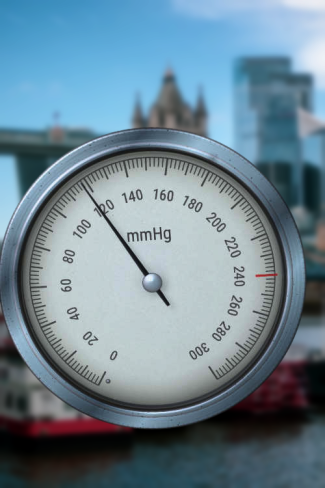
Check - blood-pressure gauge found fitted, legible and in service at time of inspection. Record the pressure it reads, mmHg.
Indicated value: 118 mmHg
